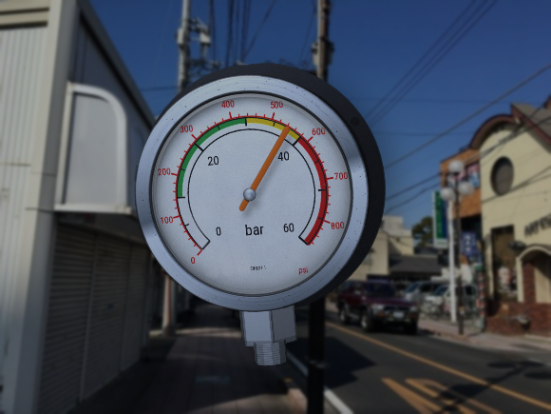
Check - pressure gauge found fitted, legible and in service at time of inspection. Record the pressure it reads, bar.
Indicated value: 37.5 bar
